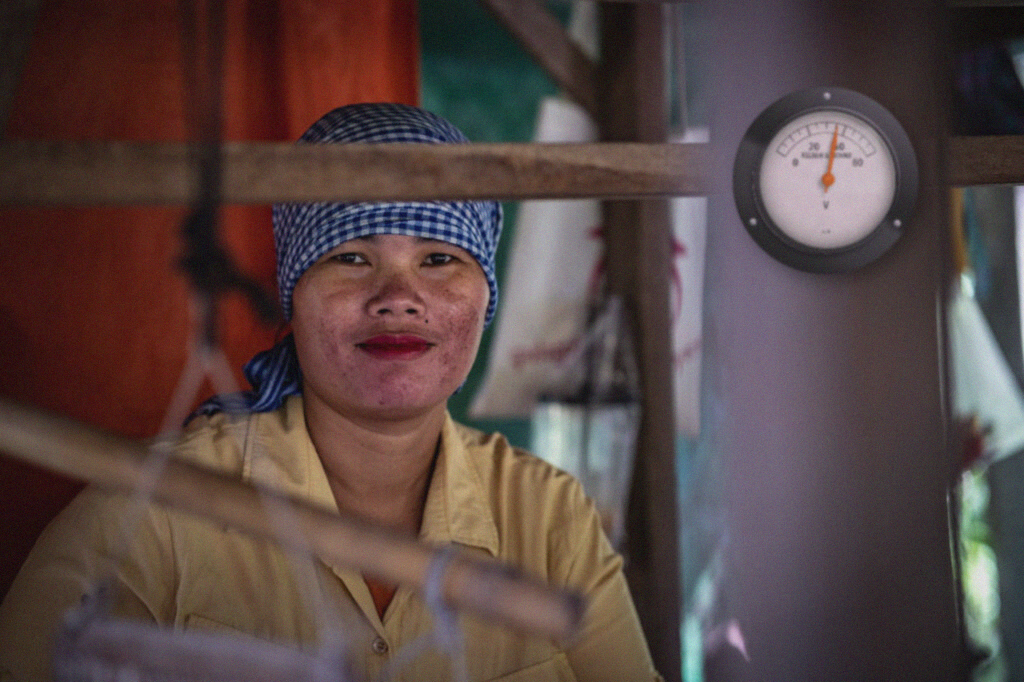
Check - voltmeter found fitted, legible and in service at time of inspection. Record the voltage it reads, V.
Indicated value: 35 V
